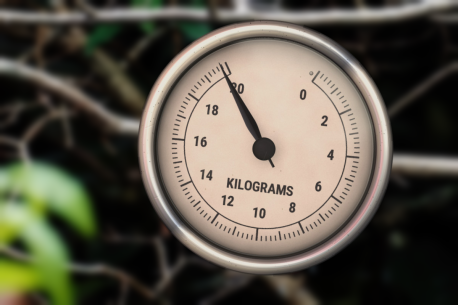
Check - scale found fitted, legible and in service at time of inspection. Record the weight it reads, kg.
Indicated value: 19.8 kg
